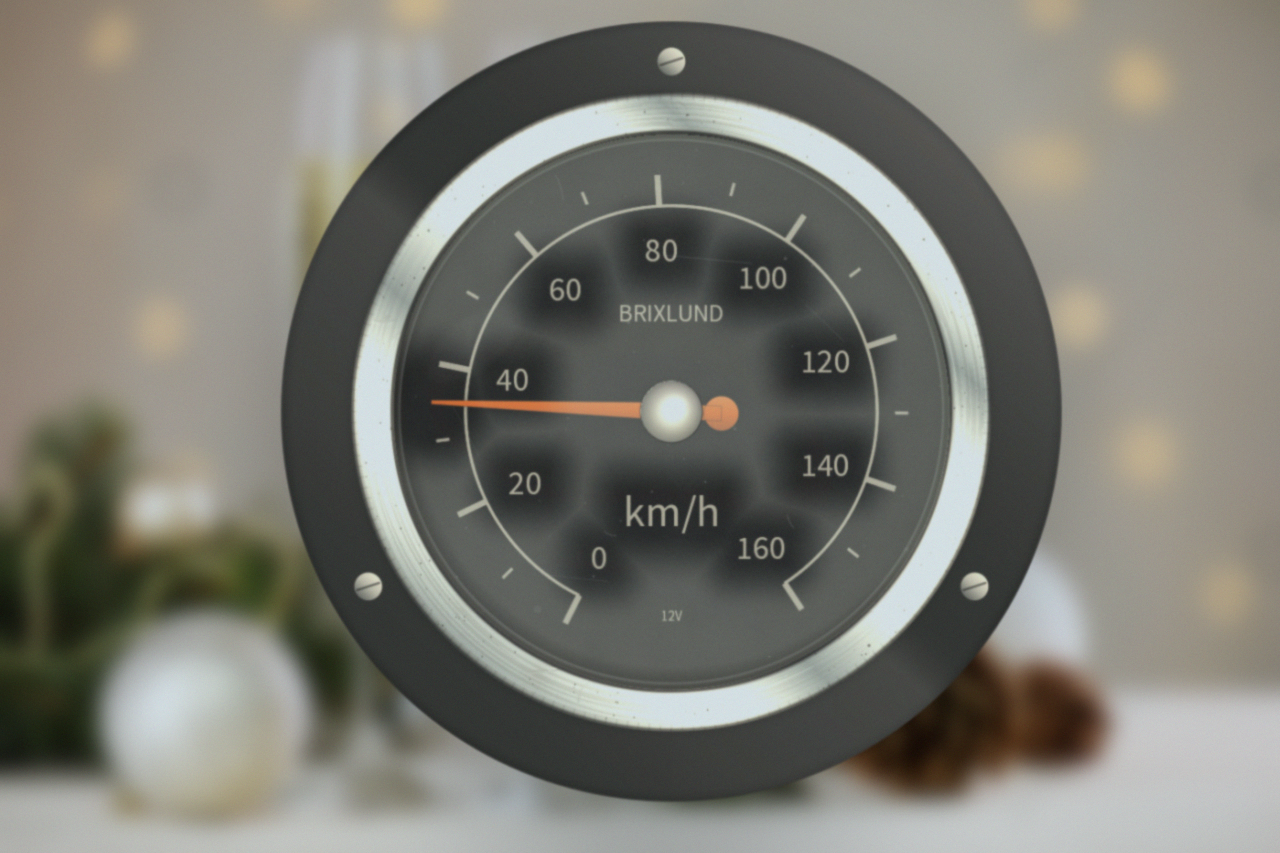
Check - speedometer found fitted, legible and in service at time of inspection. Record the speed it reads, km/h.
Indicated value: 35 km/h
